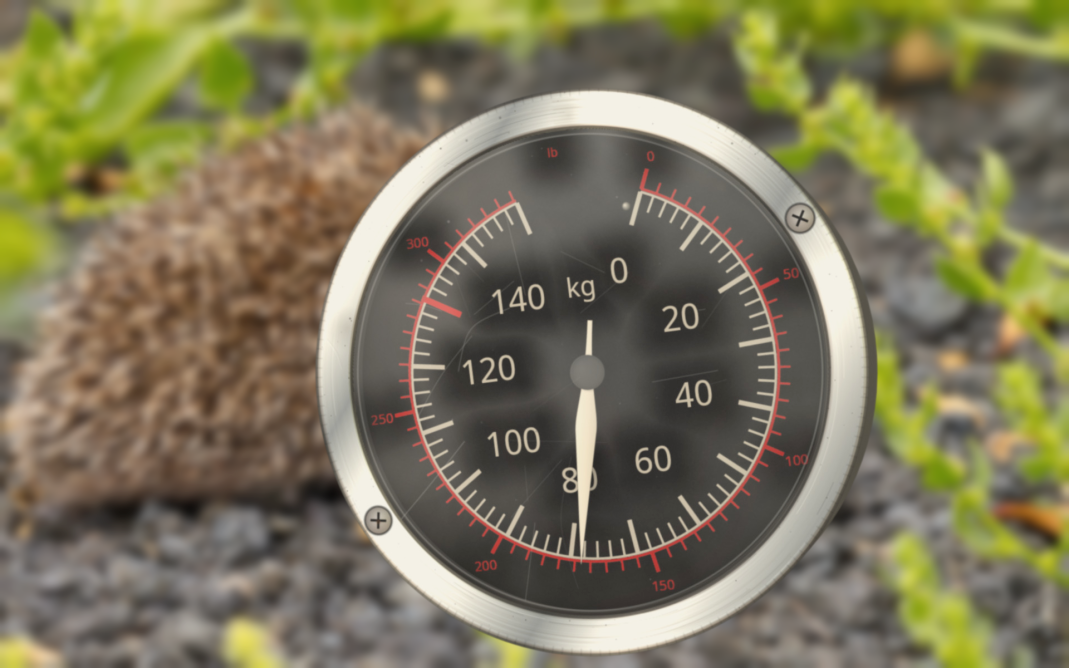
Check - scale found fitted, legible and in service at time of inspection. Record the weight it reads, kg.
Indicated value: 78 kg
